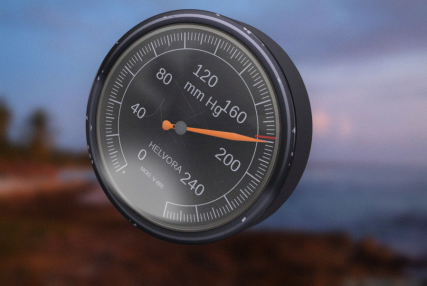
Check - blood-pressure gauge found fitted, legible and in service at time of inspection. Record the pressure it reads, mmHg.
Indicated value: 180 mmHg
